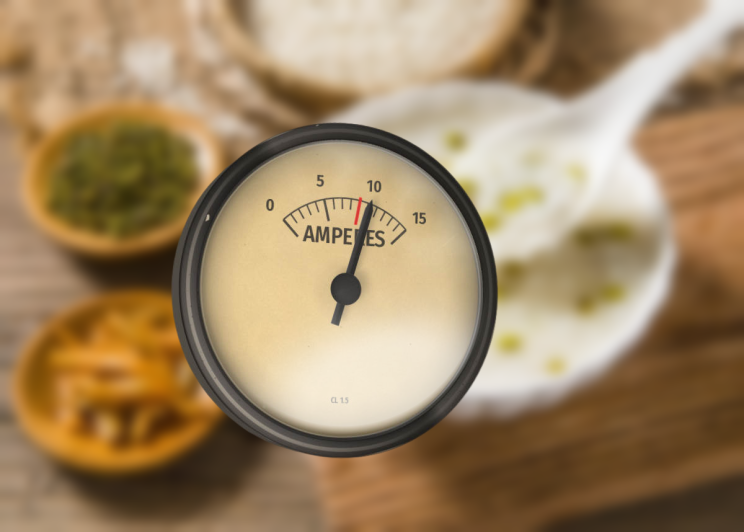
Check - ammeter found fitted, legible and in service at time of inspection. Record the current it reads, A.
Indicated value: 10 A
